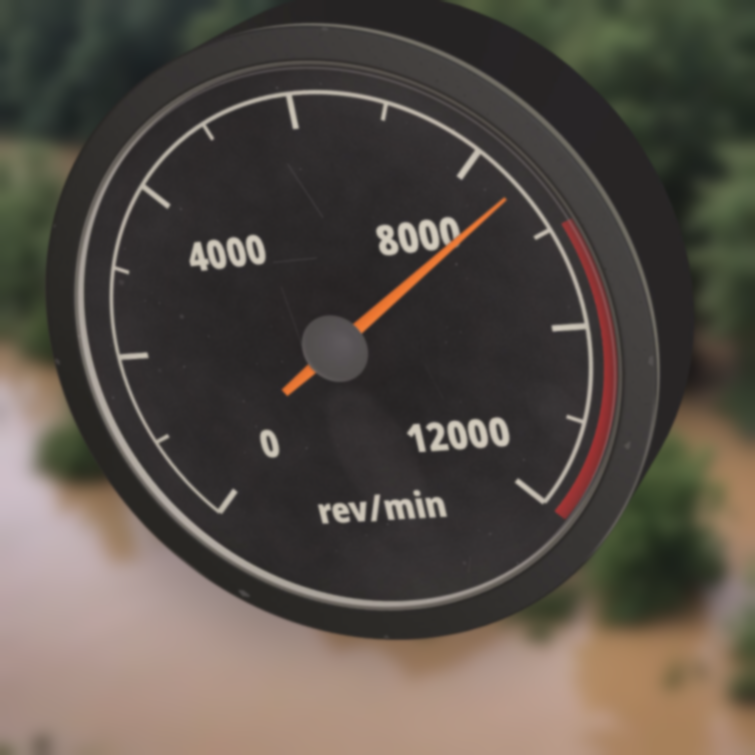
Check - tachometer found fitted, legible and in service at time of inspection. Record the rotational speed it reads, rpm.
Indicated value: 8500 rpm
